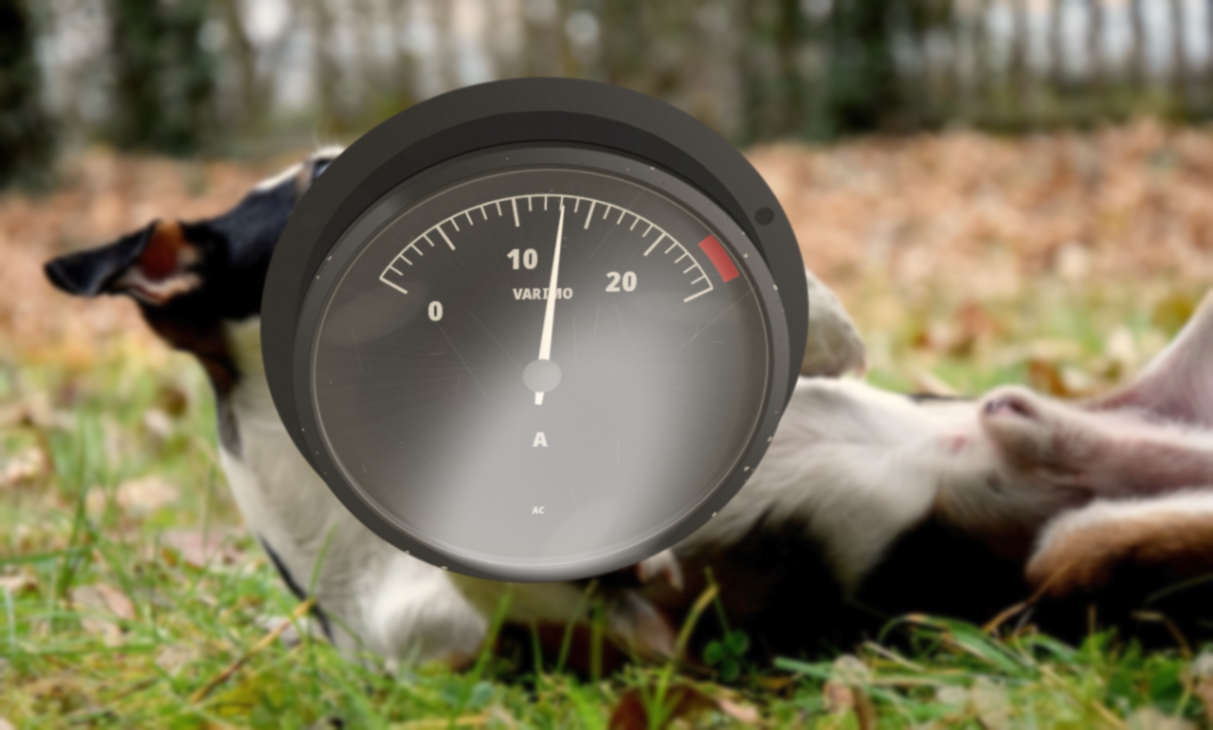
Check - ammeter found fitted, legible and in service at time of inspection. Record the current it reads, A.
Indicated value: 13 A
